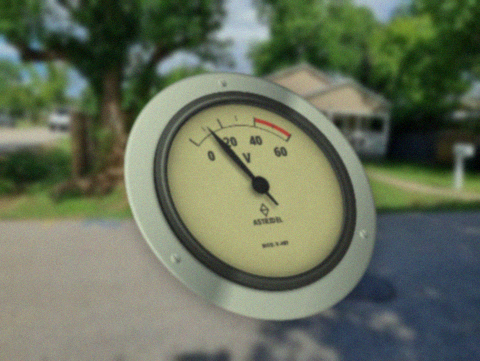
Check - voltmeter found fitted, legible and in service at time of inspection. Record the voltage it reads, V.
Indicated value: 10 V
